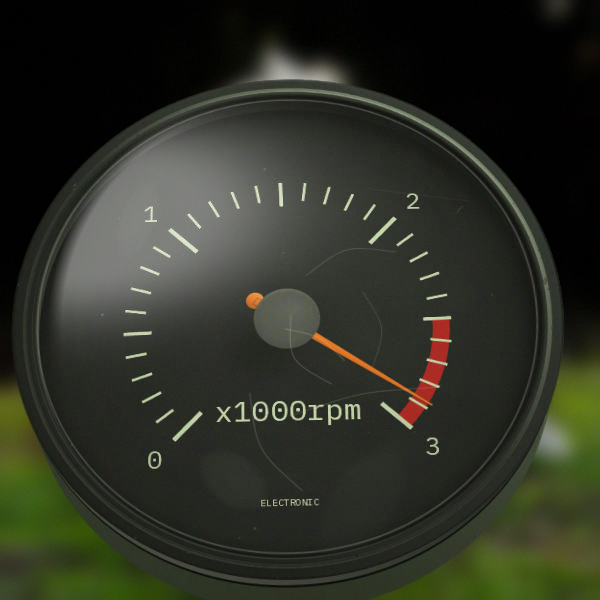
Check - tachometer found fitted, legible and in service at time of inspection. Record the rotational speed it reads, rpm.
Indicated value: 2900 rpm
